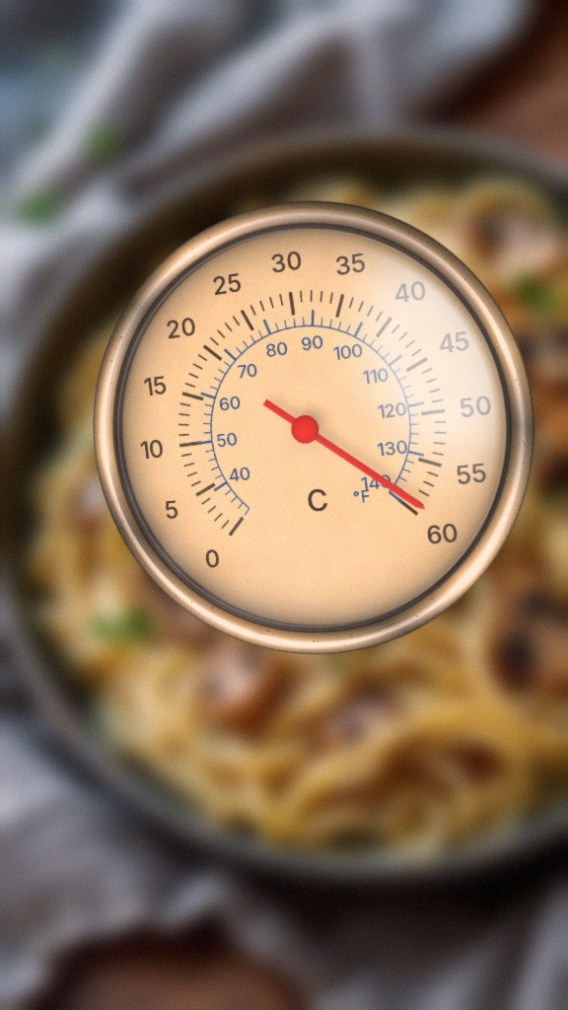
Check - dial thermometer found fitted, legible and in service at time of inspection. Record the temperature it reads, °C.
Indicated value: 59 °C
